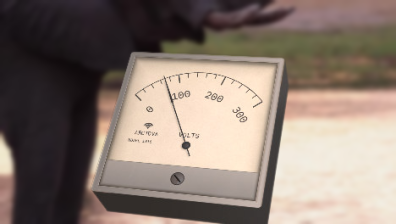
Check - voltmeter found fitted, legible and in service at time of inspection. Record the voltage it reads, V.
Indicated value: 70 V
